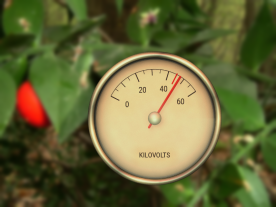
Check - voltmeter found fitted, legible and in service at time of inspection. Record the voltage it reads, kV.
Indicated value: 47.5 kV
